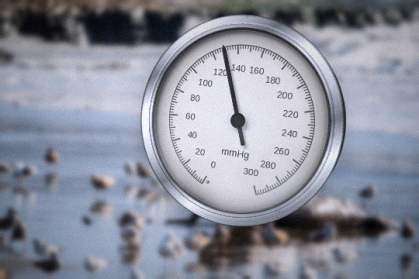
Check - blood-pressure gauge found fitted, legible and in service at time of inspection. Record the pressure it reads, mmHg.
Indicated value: 130 mmHg
